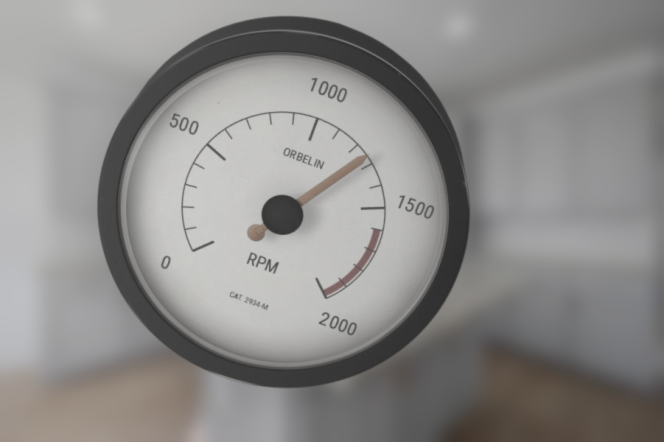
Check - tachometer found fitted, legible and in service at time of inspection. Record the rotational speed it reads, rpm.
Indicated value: 1250 rpm
